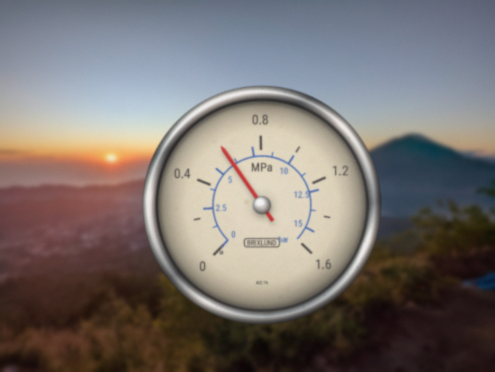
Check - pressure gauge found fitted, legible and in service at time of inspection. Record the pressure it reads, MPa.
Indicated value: 0.6 MPa
